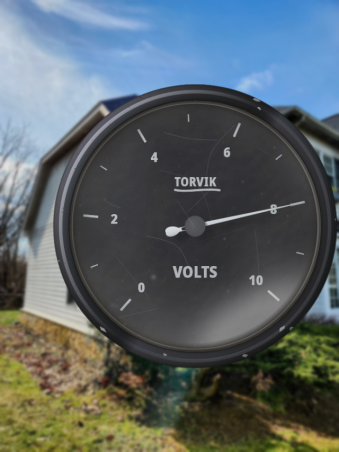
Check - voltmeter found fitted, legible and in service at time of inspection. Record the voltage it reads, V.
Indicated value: 8 V
